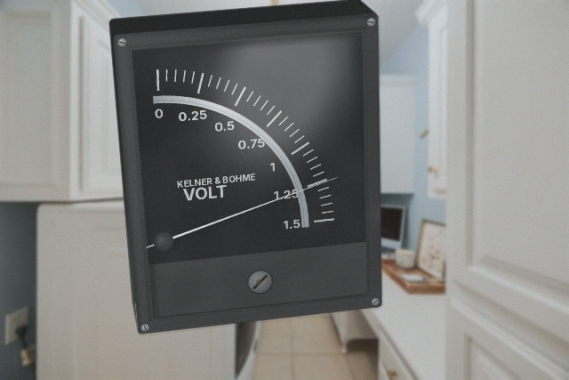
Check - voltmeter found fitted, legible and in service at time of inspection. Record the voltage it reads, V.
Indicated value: 1.25 V
